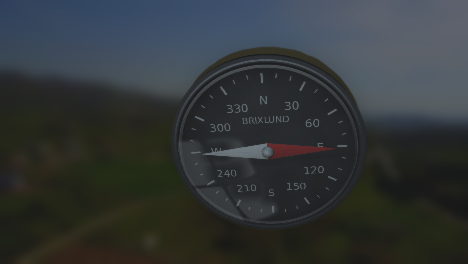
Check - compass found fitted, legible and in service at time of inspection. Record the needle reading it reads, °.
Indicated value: 90 °
